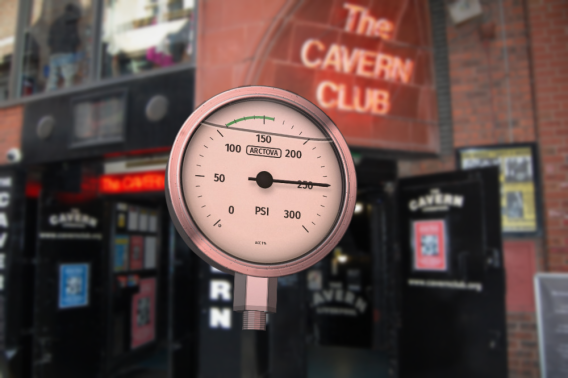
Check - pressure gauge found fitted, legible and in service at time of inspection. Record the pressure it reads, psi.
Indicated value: 250 psi
